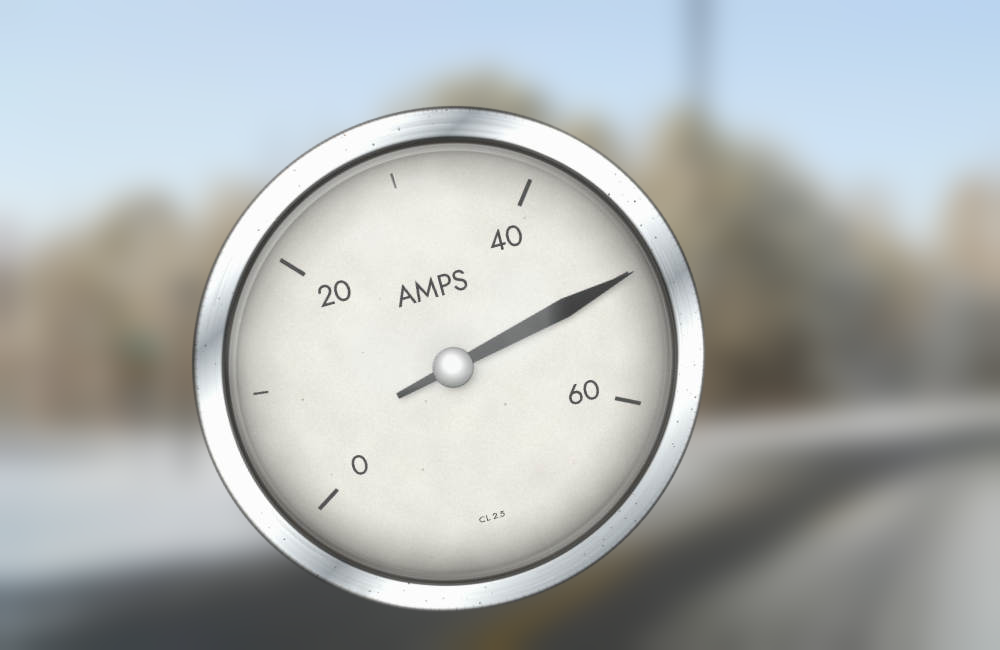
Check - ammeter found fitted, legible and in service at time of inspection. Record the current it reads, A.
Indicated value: 50 A
